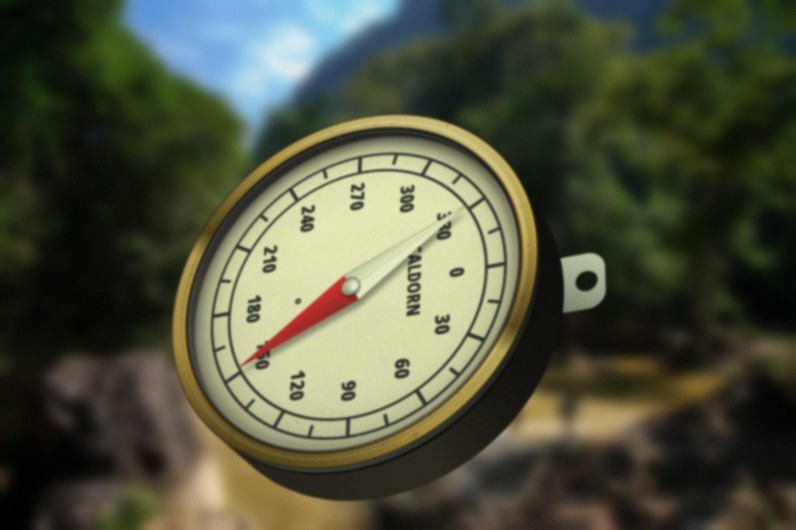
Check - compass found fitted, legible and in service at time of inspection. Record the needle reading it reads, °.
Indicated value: 150 °
